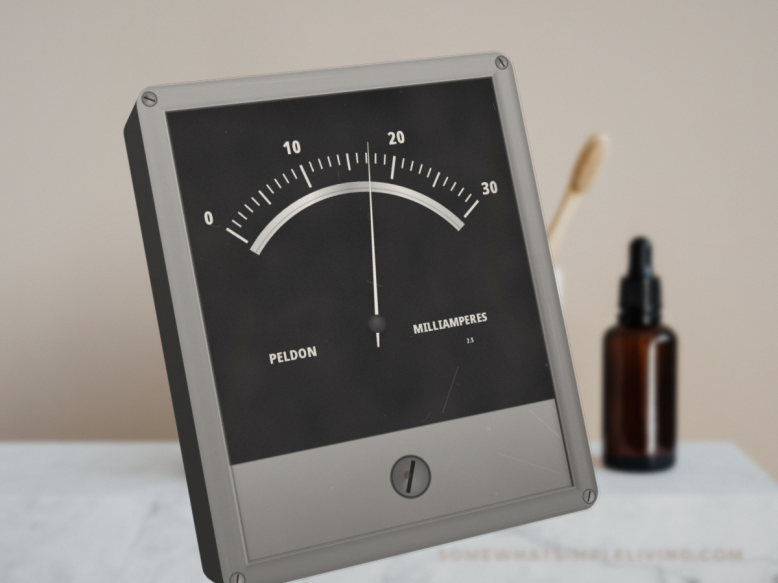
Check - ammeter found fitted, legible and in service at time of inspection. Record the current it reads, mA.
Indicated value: 17 mA
